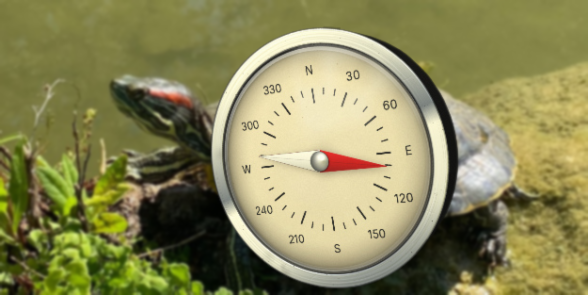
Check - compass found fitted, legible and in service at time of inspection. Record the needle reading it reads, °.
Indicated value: 100 °
